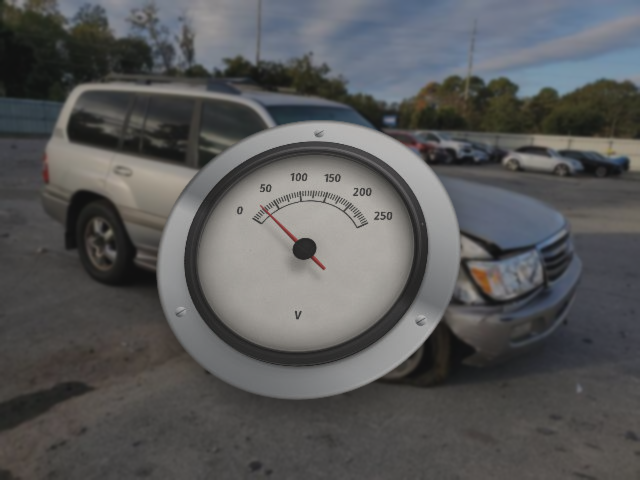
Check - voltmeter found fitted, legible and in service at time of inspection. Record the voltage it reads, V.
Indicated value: 25 V
